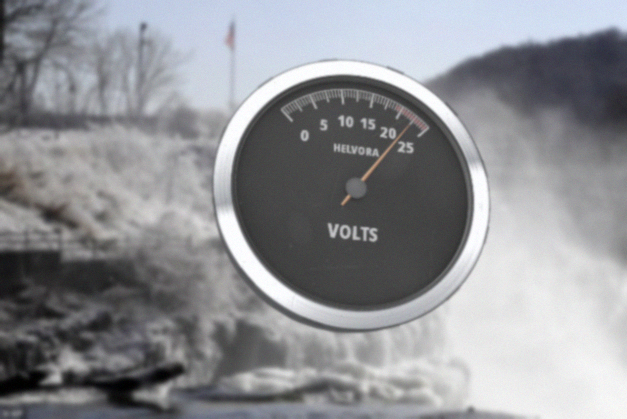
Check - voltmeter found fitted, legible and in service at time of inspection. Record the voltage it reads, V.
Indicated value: 22.5 V
